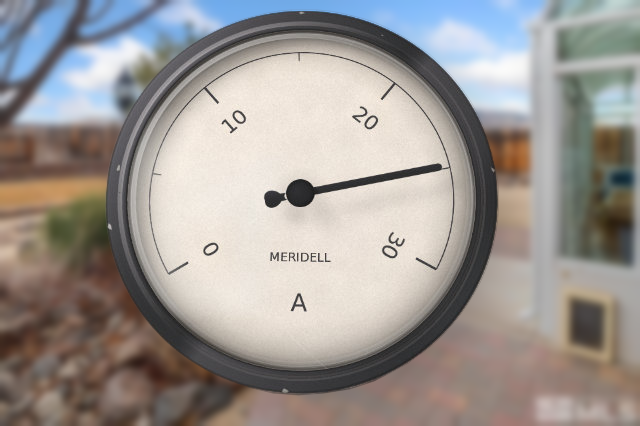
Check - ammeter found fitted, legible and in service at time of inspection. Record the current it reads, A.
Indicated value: 25 A
